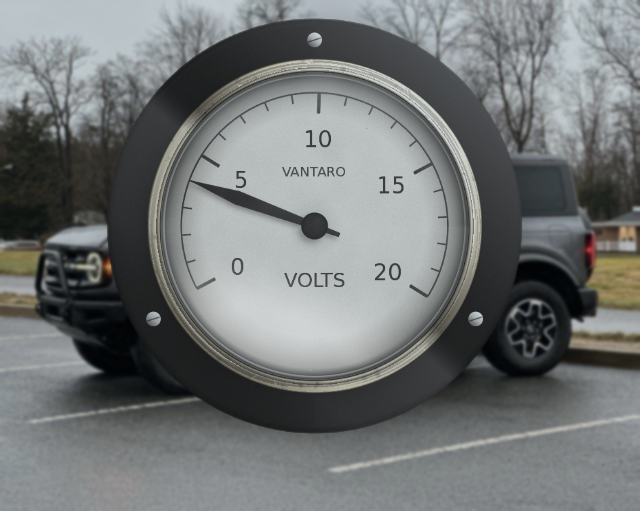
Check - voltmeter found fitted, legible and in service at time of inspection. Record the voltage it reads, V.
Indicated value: 4 V
